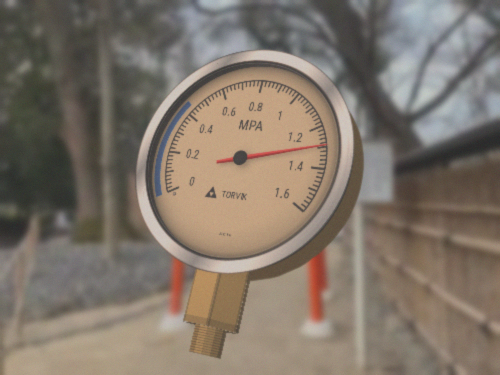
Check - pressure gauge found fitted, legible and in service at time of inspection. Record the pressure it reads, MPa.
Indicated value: 1.3 MPa
